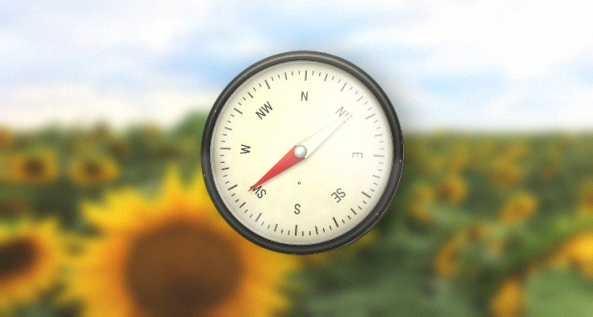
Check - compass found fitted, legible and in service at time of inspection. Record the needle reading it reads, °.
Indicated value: 230 °
